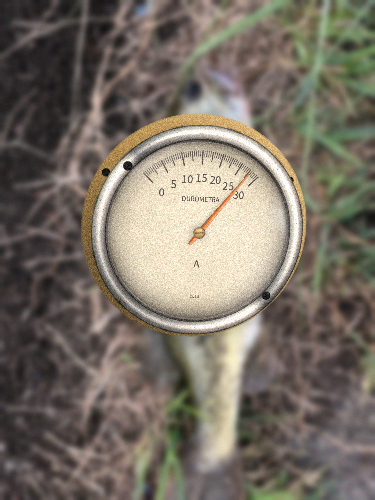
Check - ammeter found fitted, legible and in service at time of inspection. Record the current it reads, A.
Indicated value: 27.5 A
